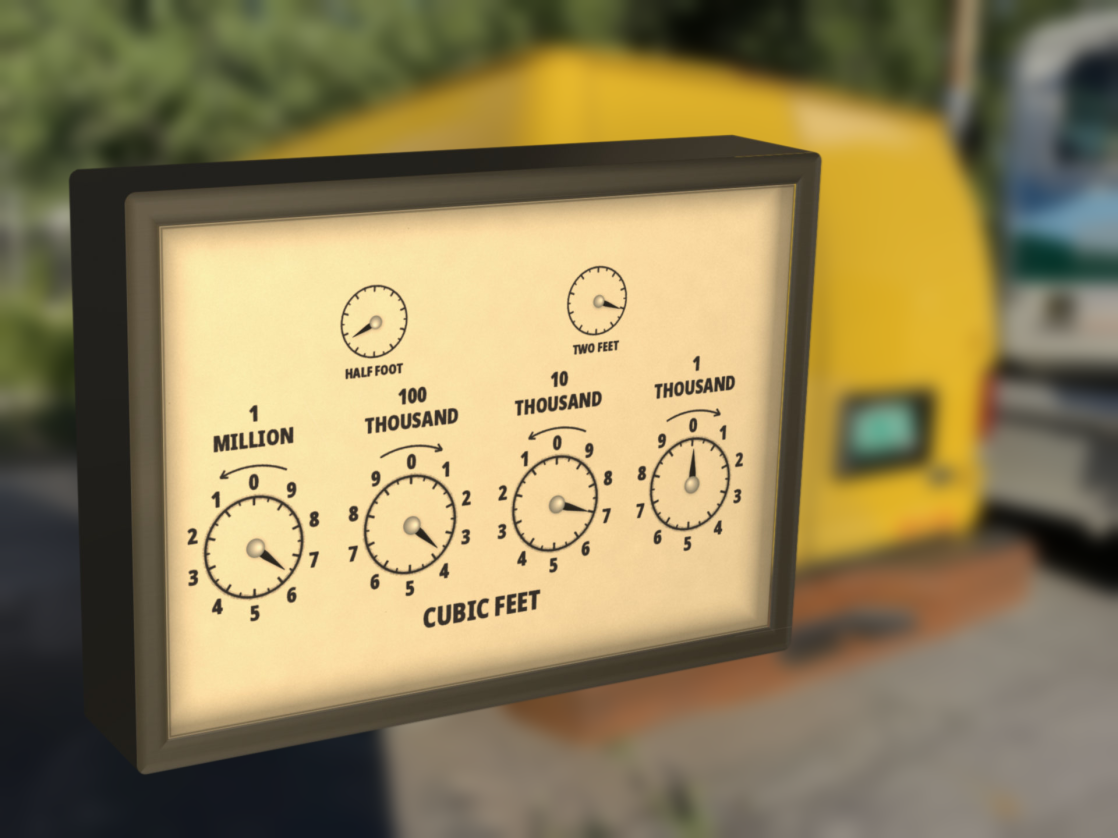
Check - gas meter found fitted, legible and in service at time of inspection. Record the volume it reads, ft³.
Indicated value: 637000 ft³
